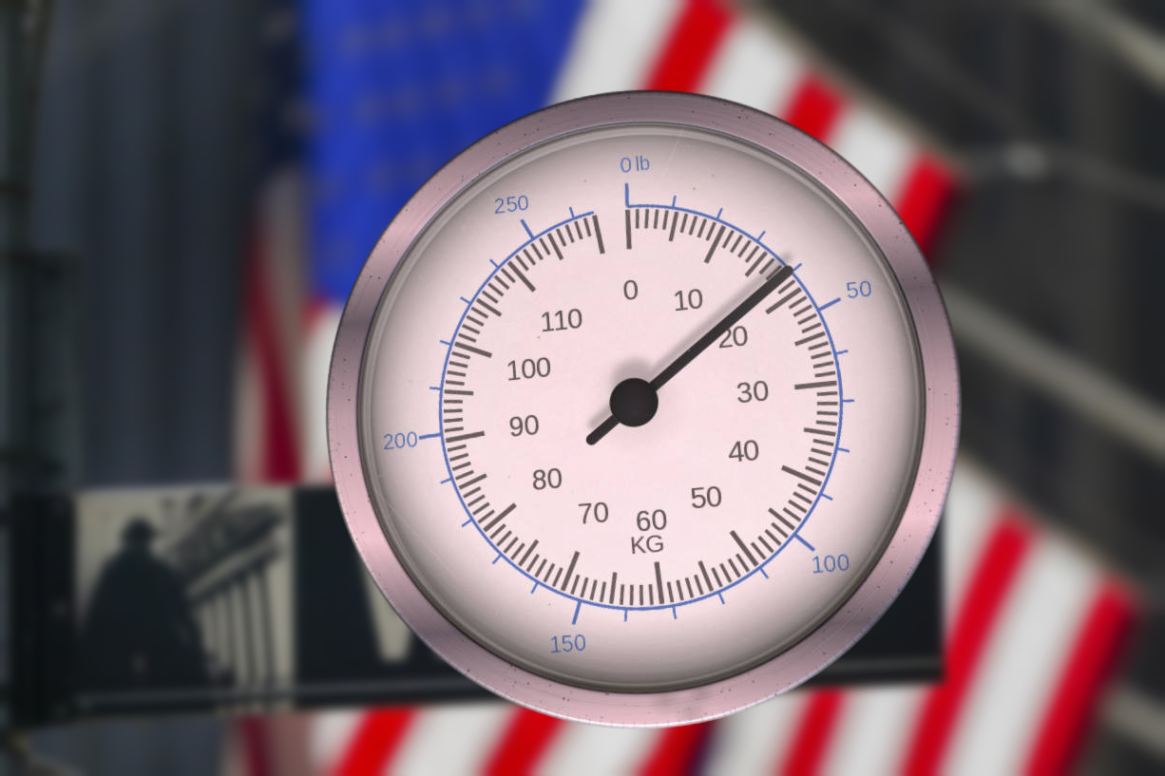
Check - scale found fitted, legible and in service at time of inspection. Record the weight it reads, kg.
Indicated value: 18 kg
